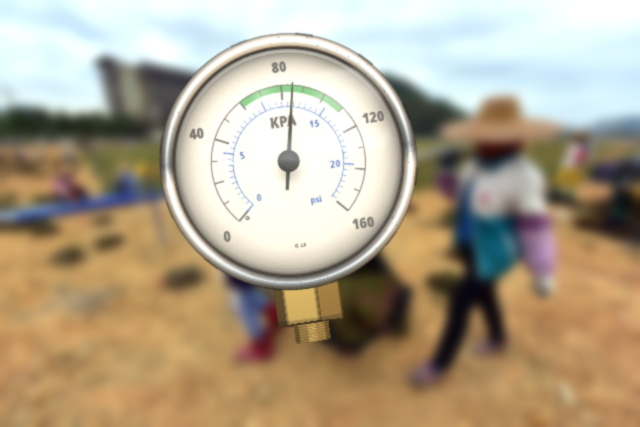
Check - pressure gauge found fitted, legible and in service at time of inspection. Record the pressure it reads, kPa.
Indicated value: 85 kPa
